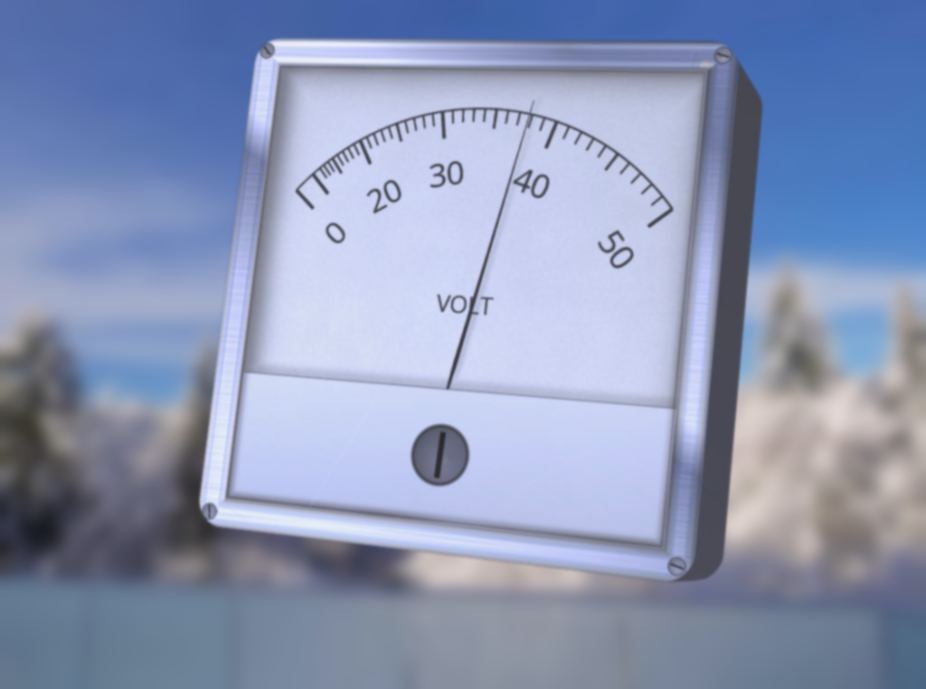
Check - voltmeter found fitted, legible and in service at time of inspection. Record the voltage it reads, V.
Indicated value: 38 V
